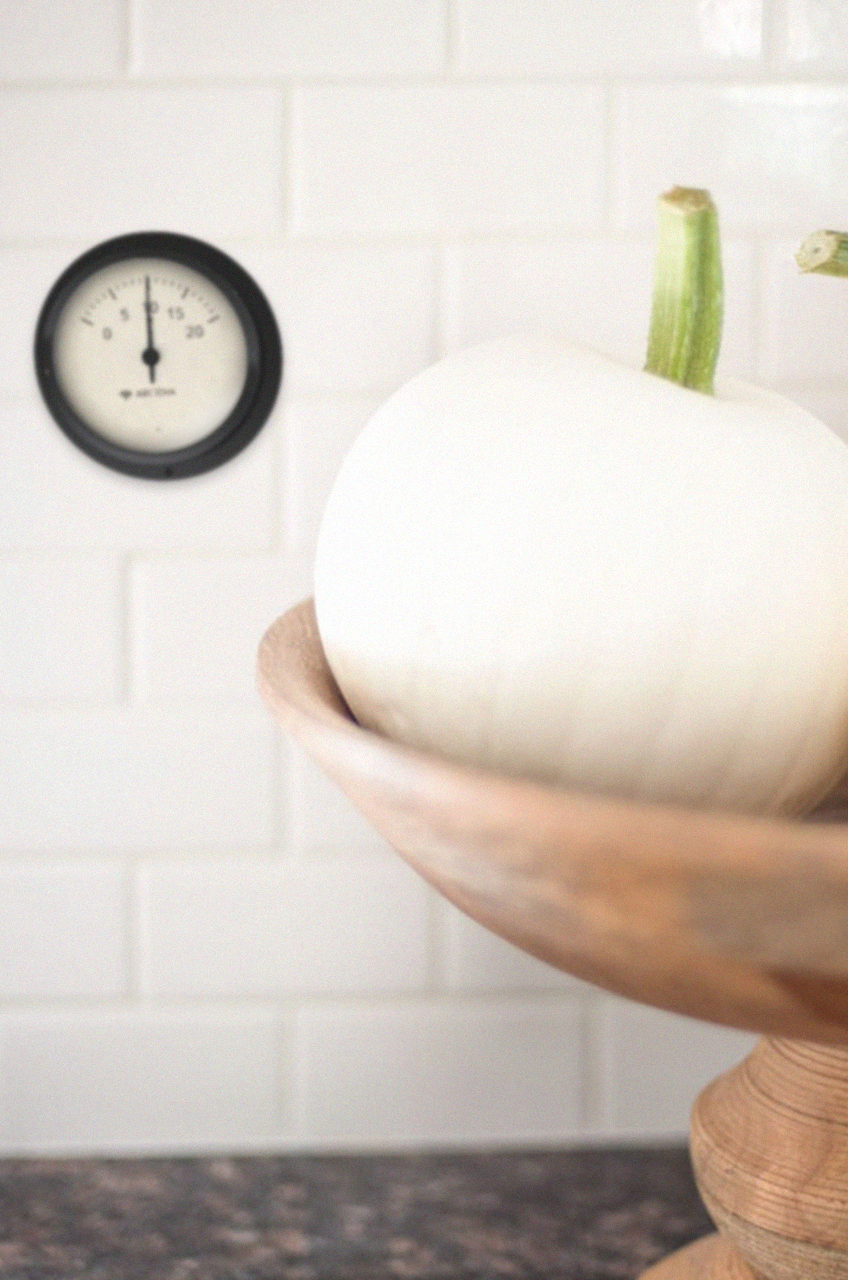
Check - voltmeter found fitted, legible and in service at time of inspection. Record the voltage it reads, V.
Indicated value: 10 V
